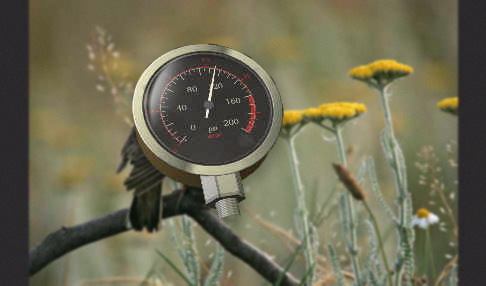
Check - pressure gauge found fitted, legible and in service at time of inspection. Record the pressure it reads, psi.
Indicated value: 115 psi
